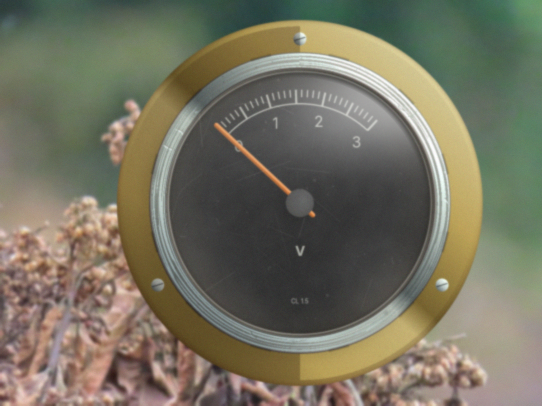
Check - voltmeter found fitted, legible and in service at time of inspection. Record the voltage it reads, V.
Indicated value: 0 V
